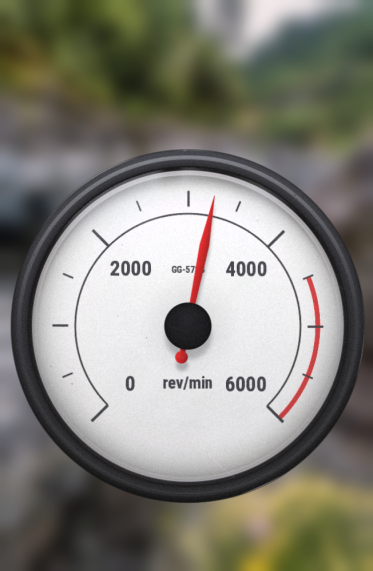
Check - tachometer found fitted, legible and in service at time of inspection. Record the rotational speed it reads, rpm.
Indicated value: 3250 rpm
